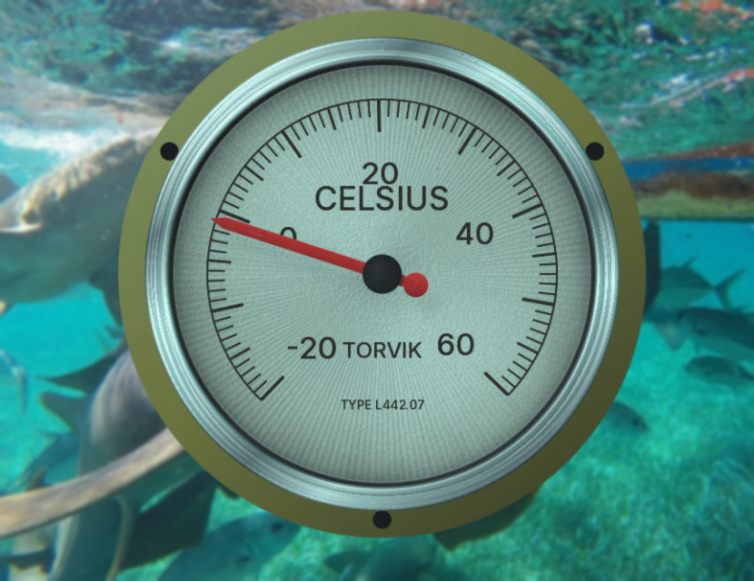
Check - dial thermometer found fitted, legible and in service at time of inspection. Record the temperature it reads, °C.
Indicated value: -1 °C
